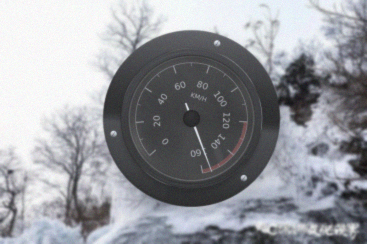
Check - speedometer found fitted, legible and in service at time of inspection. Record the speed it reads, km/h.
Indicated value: 155 km/h
